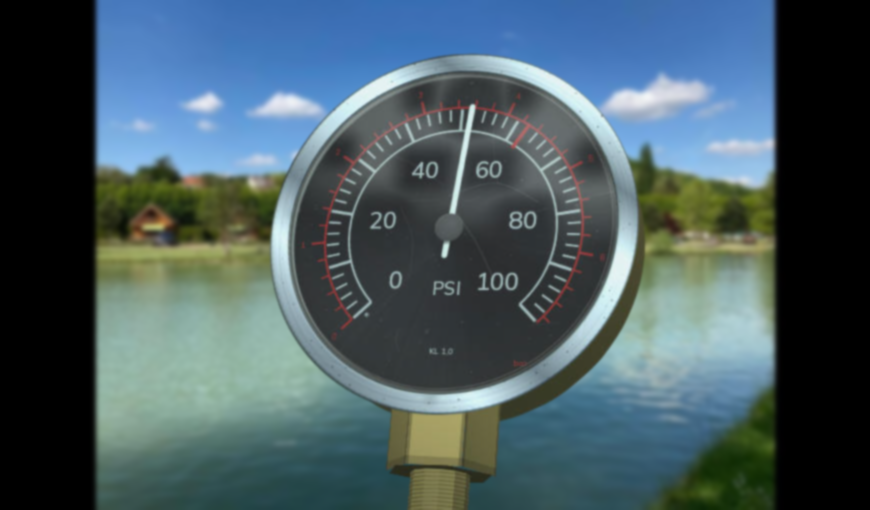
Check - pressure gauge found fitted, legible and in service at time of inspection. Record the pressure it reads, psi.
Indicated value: 52 psi
